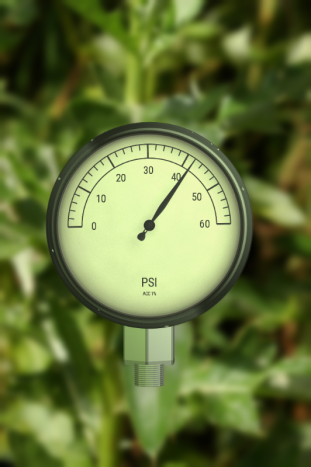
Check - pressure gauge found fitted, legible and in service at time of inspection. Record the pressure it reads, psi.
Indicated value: 42 psi
